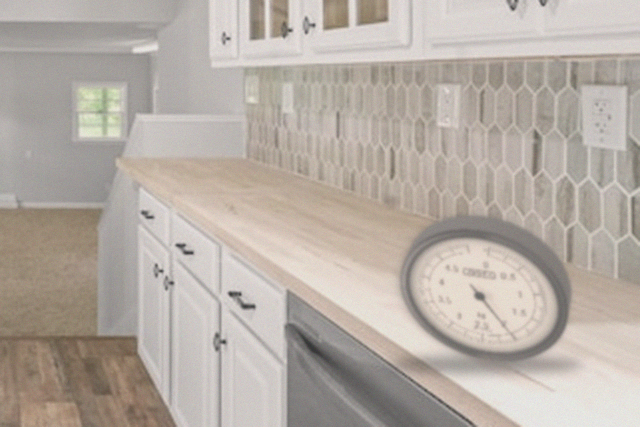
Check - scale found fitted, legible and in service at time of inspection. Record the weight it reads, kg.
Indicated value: 2 kg
